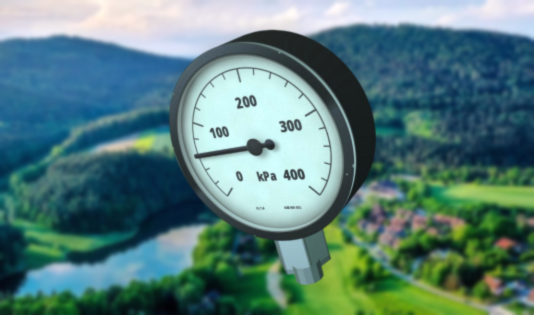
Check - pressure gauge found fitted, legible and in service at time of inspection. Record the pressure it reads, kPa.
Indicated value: 60 kPa
